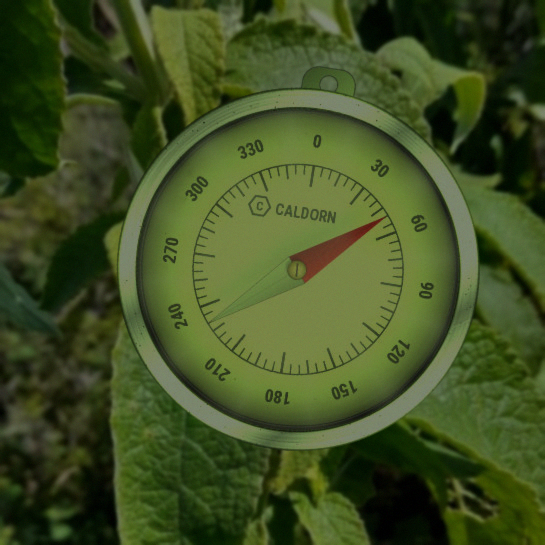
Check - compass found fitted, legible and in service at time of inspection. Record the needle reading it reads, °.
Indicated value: 50 °
